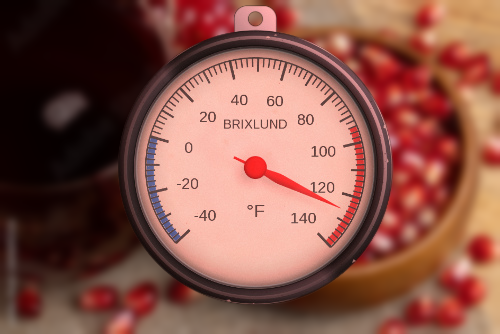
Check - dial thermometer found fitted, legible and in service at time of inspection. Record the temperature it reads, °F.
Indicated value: 126 °F
